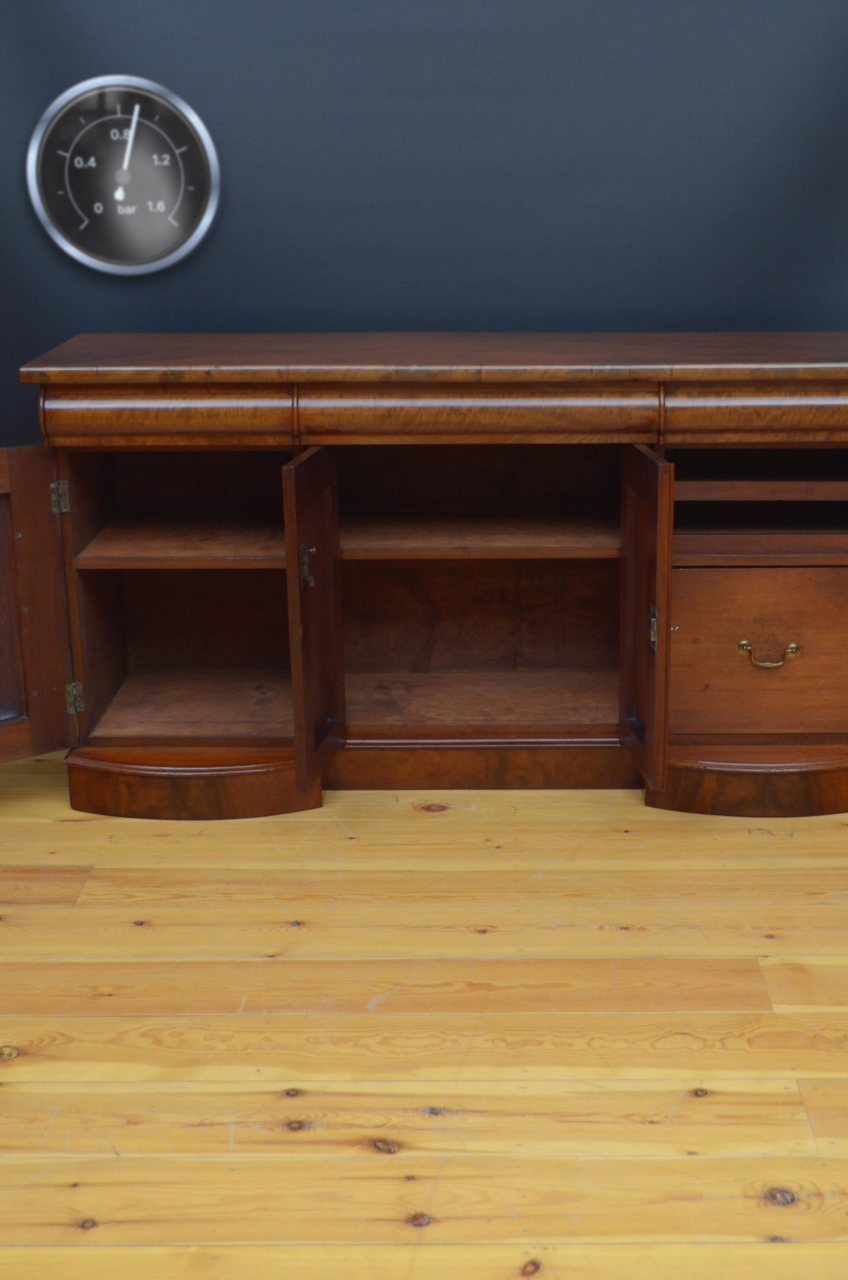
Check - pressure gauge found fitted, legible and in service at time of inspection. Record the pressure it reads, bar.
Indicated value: 0.9 bar
